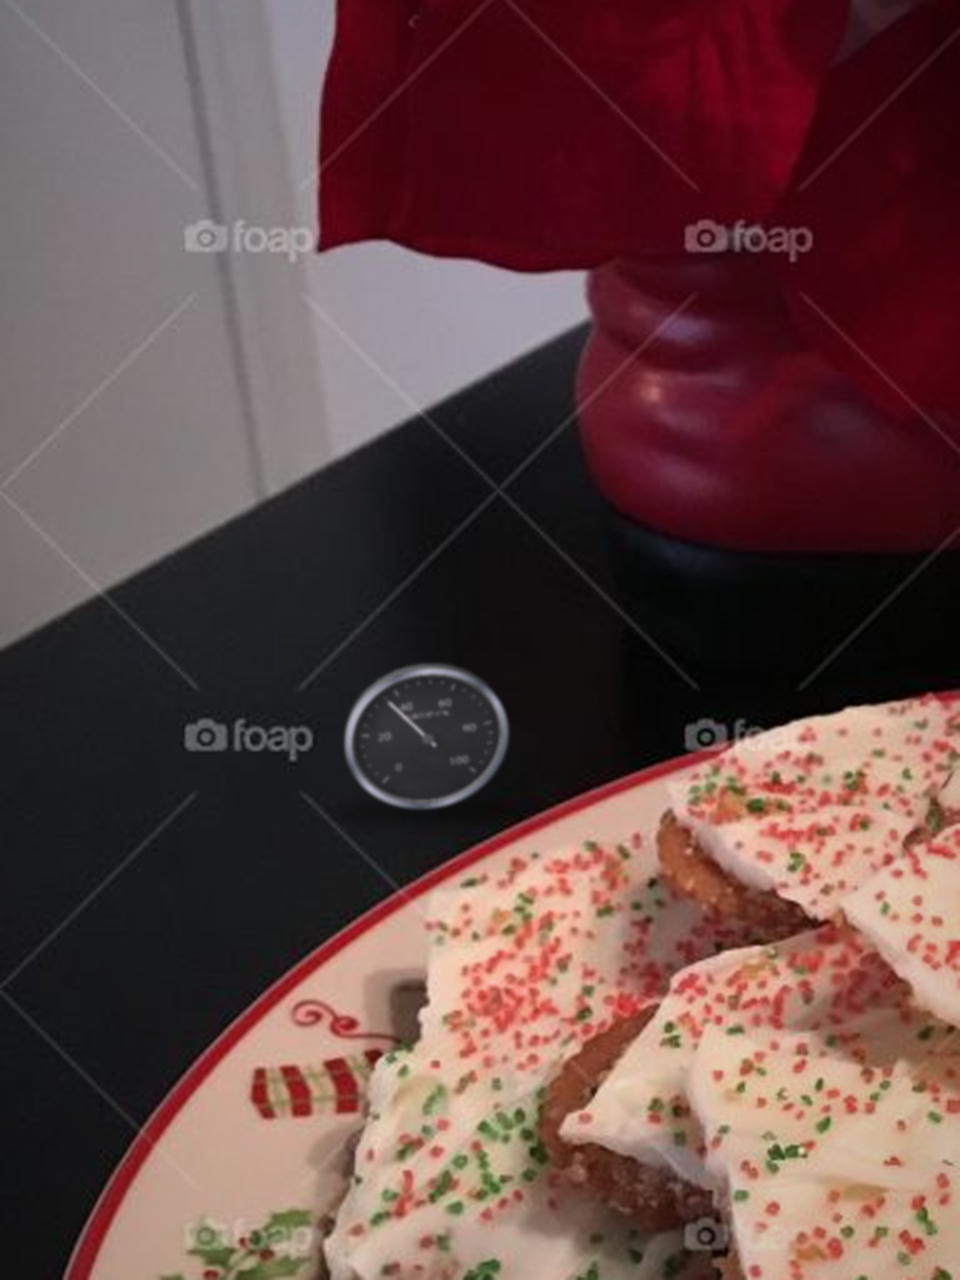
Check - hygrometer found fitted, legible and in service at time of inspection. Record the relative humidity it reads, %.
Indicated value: 36 %
